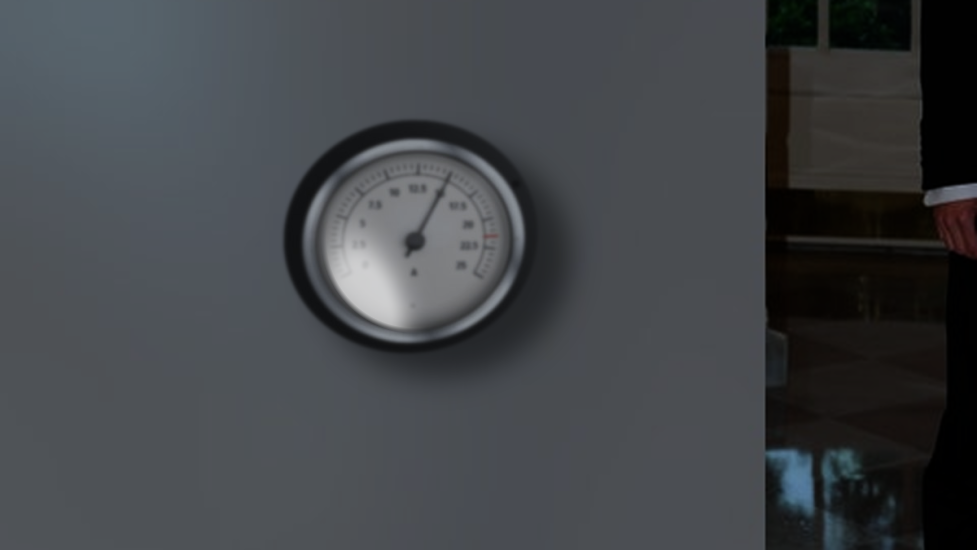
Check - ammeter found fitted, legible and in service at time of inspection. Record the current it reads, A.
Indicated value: 15 A
